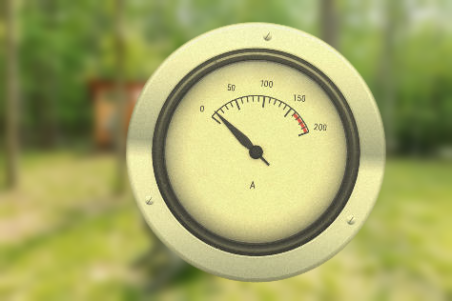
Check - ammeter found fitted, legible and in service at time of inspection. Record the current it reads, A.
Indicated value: 10 A
